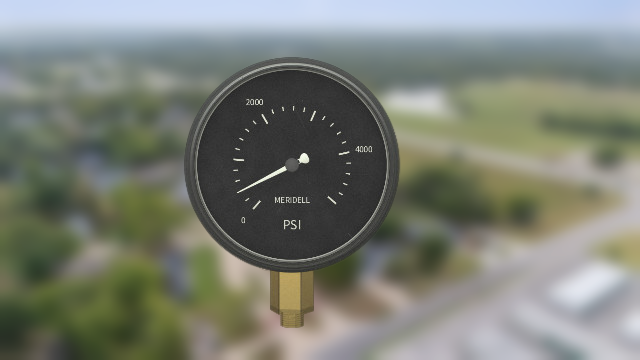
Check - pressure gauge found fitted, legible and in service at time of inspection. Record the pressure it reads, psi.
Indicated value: 400 psi
